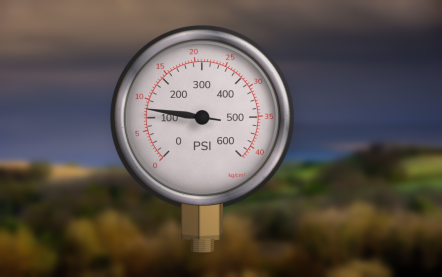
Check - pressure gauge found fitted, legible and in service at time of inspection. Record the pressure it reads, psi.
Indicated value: 120 psi
